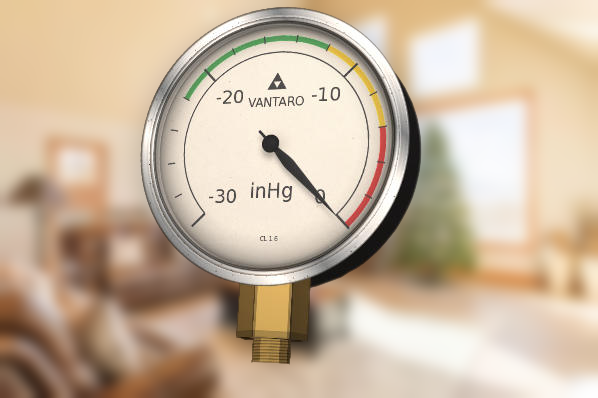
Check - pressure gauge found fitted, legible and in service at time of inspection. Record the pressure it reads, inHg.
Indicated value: 0 inHg
